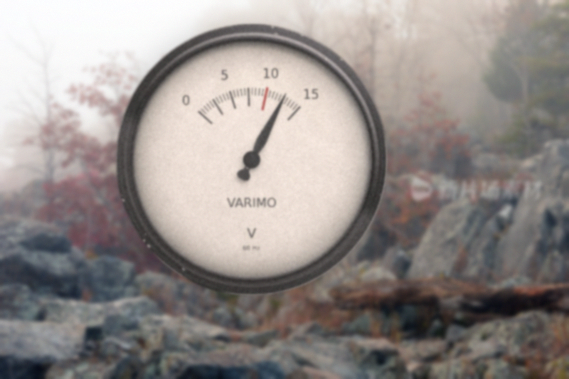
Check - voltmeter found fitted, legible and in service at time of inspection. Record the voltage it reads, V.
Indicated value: 12.5 V
